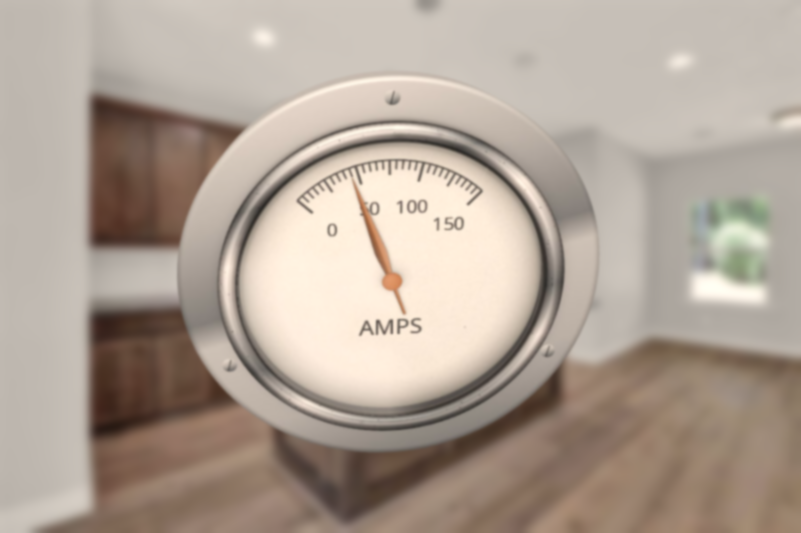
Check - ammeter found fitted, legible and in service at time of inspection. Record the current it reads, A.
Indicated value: 45 A
